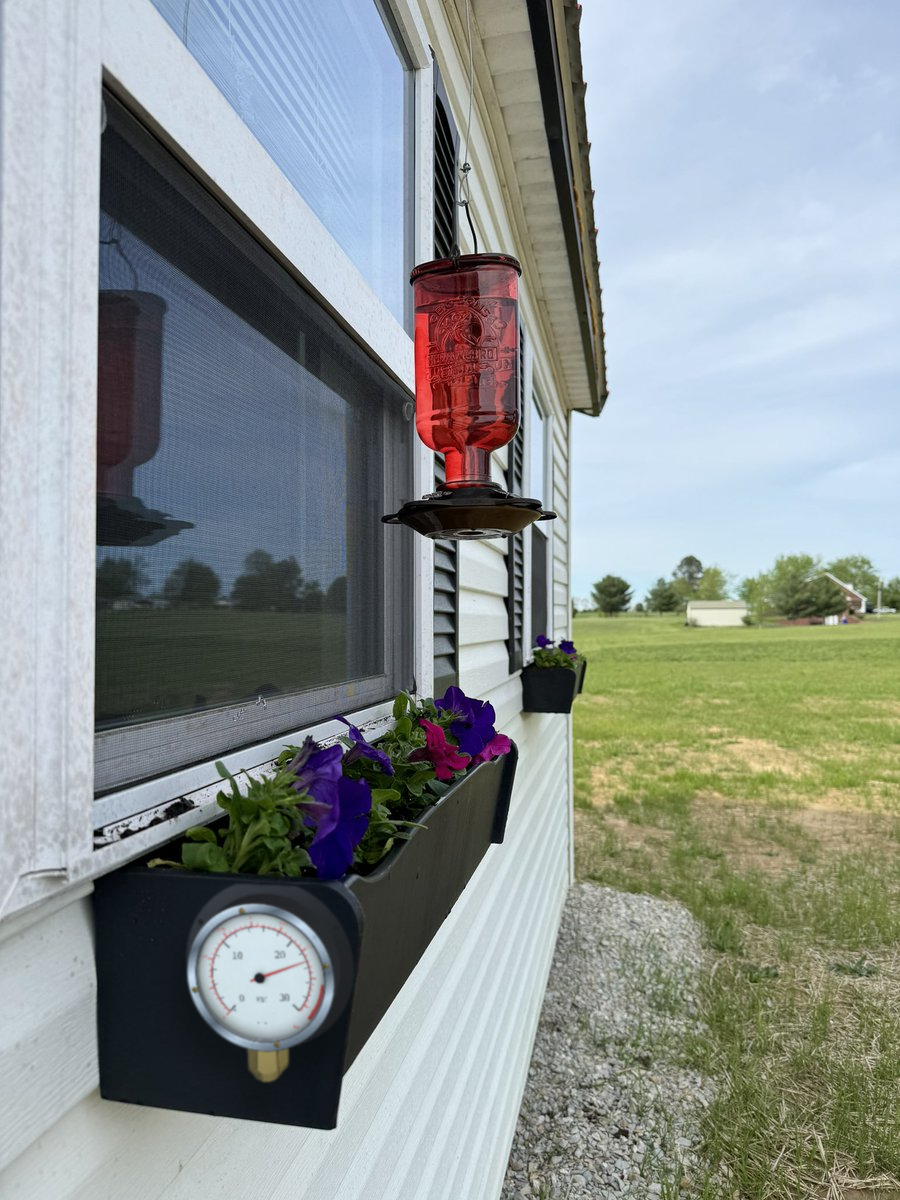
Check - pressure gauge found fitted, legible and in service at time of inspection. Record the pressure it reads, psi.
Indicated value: 23 psi
